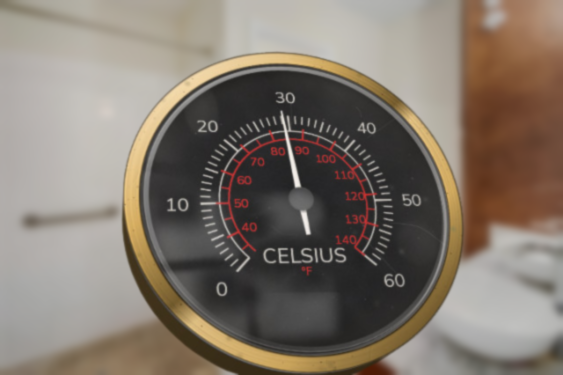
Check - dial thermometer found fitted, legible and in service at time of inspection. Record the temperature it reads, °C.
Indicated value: 29 °C
